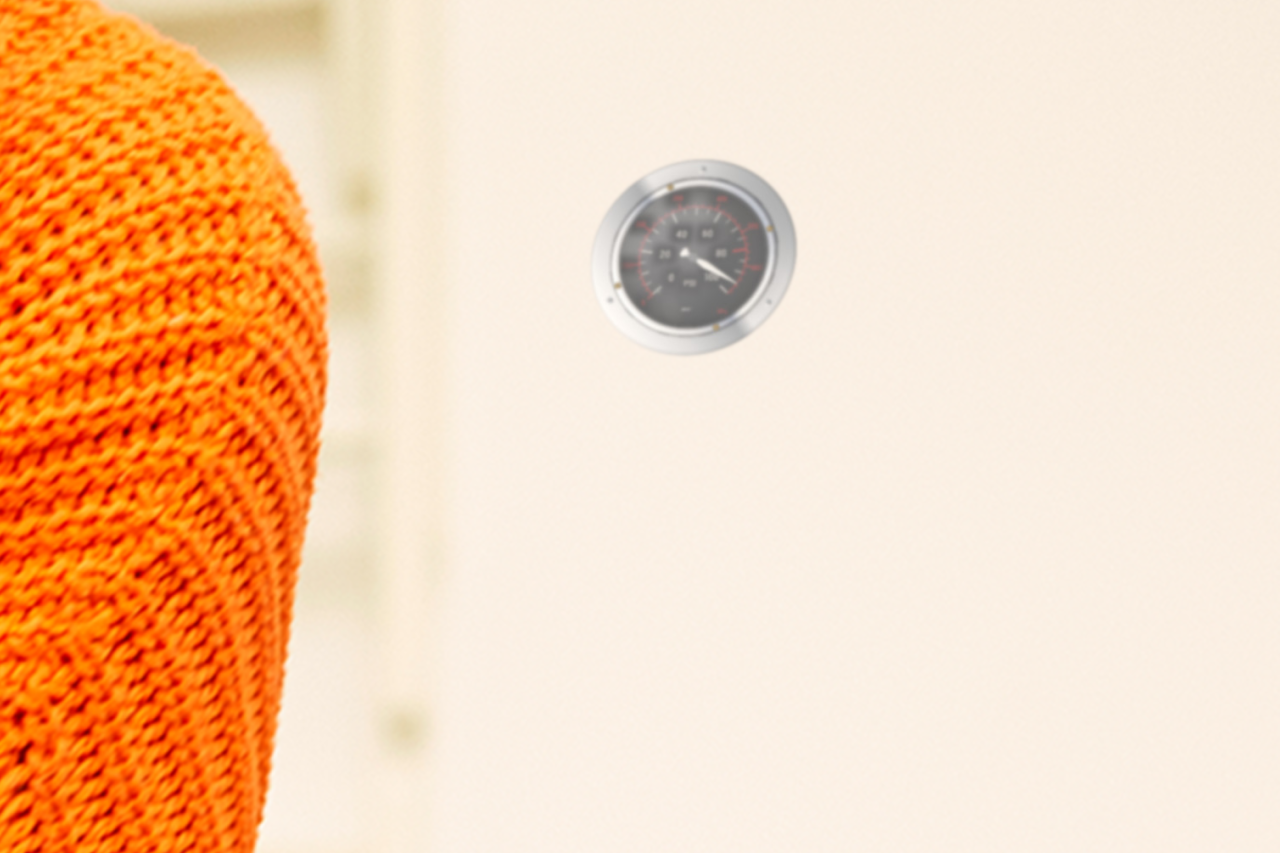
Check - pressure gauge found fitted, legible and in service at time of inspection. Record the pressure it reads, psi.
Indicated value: 95 psi
